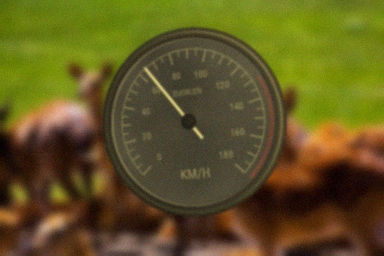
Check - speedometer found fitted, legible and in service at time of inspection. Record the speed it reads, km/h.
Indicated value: 65 km/h
